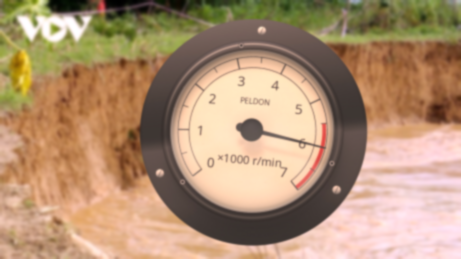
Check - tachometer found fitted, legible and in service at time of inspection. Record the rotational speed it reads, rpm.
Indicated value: 6000 rpm
